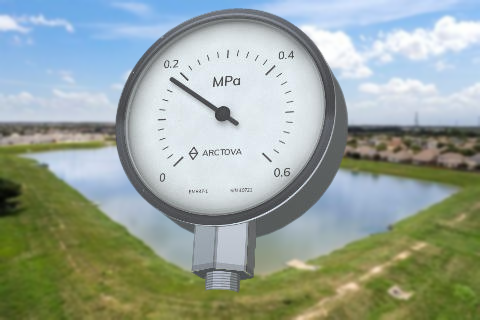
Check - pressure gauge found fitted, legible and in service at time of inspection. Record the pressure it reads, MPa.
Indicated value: 0.18 MPa
